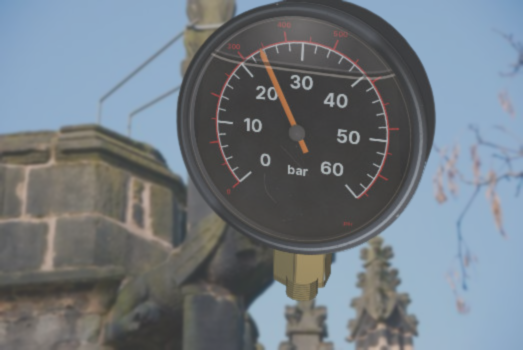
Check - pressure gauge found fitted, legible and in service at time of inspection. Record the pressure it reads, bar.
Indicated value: 24 bar
